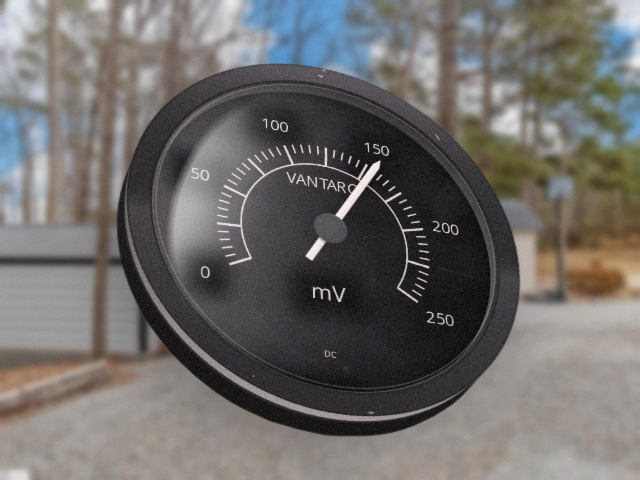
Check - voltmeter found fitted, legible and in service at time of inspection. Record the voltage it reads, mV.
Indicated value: 155 mV
